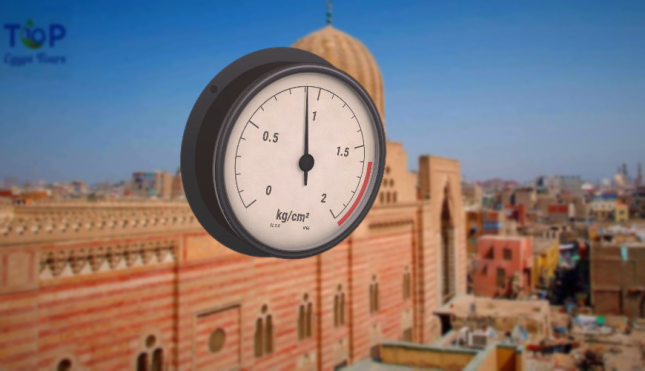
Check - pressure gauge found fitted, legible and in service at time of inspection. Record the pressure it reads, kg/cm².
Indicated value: 0.9 kg/cm²
